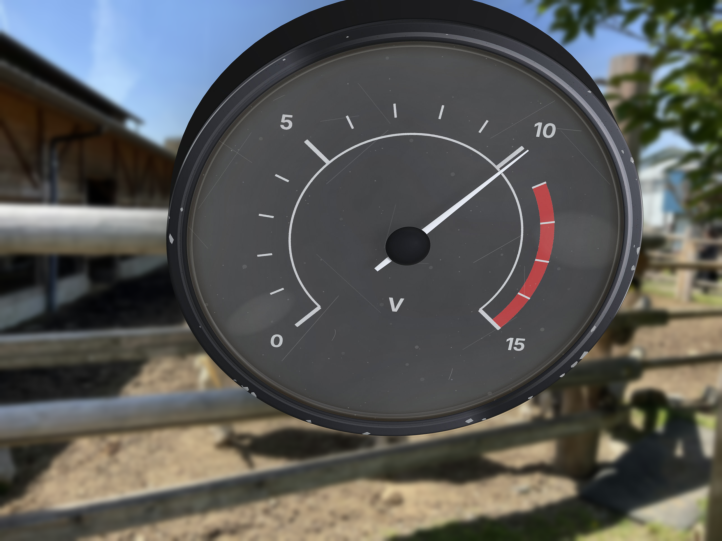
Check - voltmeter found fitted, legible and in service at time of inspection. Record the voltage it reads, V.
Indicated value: 10 V
